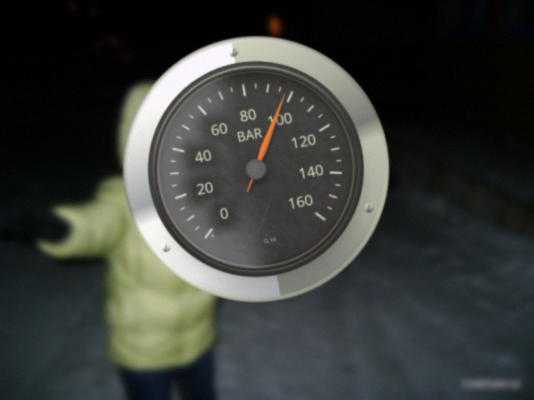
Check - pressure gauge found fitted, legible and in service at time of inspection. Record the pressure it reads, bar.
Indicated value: 97.5 bar
